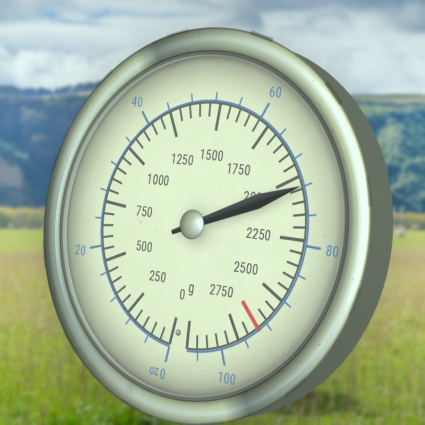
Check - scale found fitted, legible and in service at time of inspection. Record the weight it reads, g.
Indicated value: 2050 g
